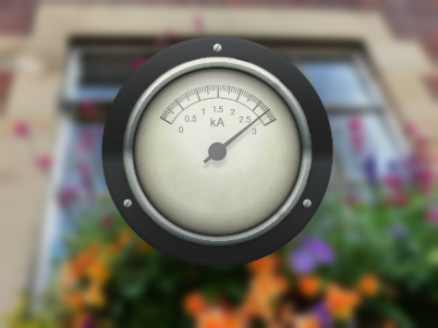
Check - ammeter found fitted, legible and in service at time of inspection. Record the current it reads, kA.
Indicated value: 2.75 kA
